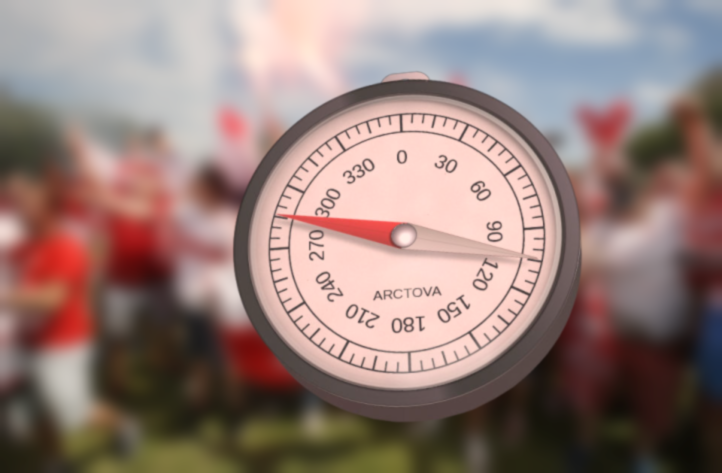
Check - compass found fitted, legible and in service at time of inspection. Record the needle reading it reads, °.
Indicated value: 285 °
